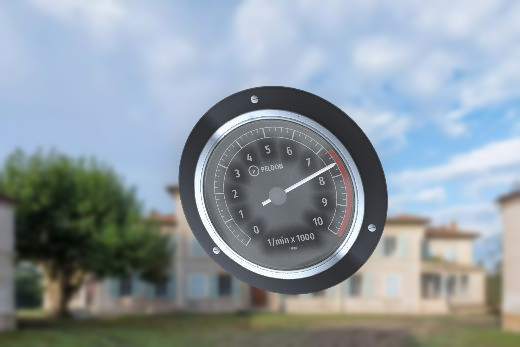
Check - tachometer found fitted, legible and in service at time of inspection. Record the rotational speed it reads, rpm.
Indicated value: 7600 rpm
